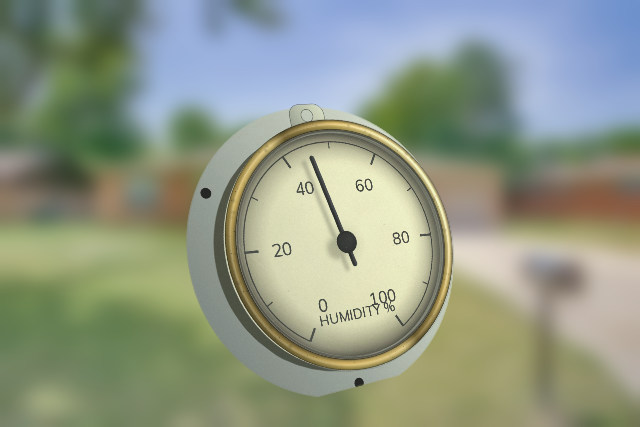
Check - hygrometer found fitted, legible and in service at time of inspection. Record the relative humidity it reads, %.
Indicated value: 45 %
